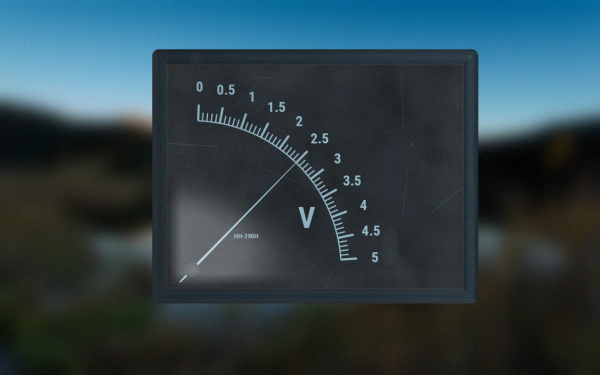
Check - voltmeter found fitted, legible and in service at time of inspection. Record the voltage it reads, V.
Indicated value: 2.5 V
